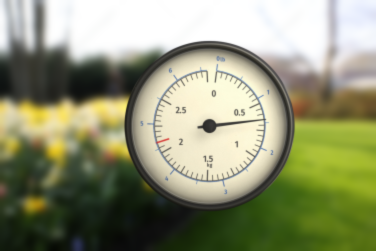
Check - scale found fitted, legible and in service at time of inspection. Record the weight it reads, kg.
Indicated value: 0.65 kg
